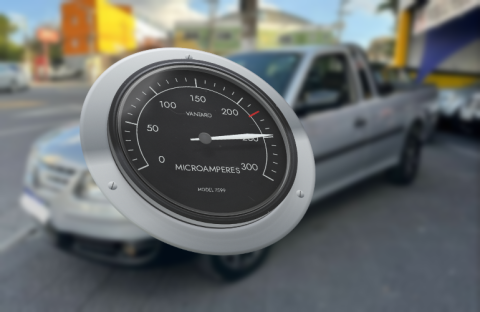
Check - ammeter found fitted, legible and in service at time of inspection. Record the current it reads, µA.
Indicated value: 250 µA
